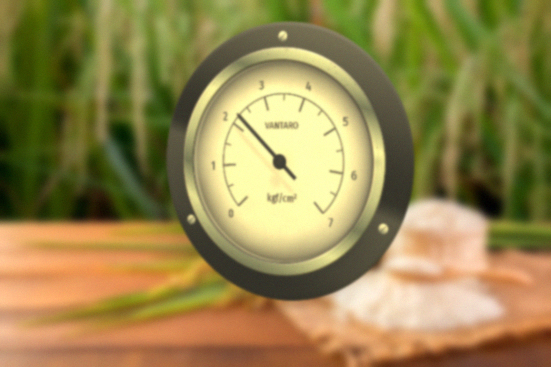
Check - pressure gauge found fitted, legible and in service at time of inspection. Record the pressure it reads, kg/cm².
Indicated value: 2.25 kg/cm²
